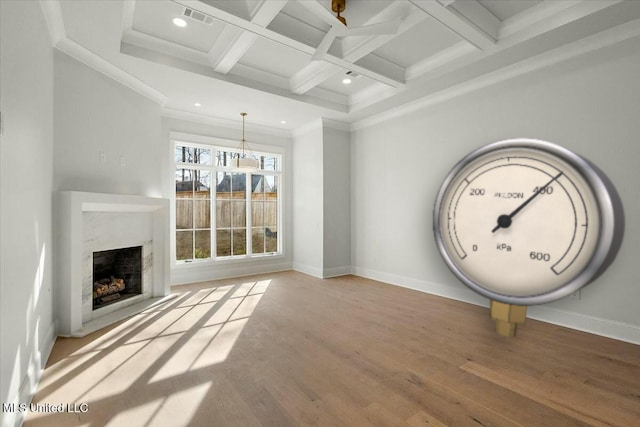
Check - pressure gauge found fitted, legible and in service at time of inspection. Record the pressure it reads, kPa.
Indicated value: 400 kPa
